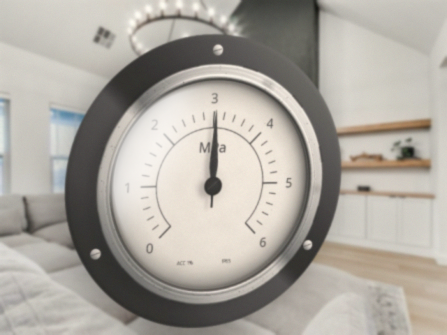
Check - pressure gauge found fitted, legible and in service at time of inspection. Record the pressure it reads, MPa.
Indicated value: 3 MPa
